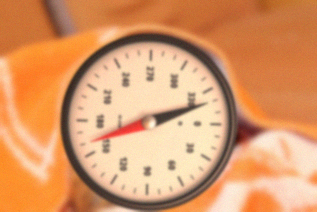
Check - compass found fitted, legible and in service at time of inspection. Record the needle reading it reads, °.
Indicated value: 160 °
